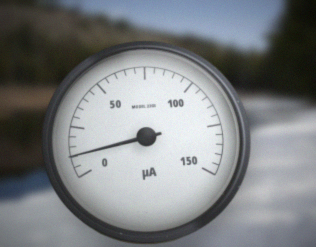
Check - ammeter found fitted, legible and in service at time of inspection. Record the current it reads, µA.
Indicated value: 10 µA
